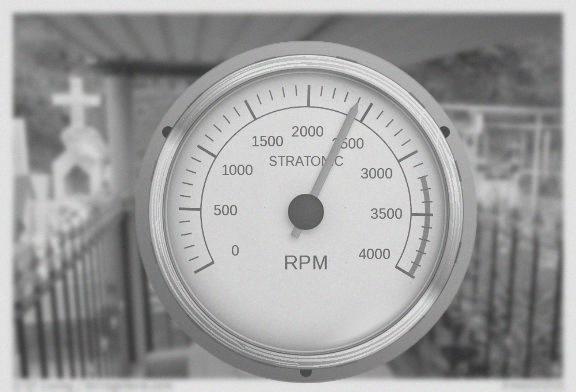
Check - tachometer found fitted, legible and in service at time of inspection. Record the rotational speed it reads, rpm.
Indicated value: 2400 rpm
